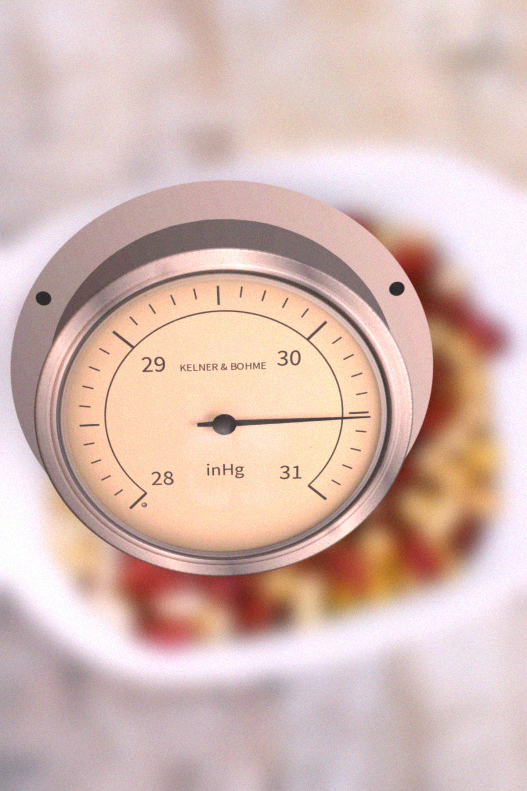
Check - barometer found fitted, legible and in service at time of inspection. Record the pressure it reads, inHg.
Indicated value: 30.5 inHg
